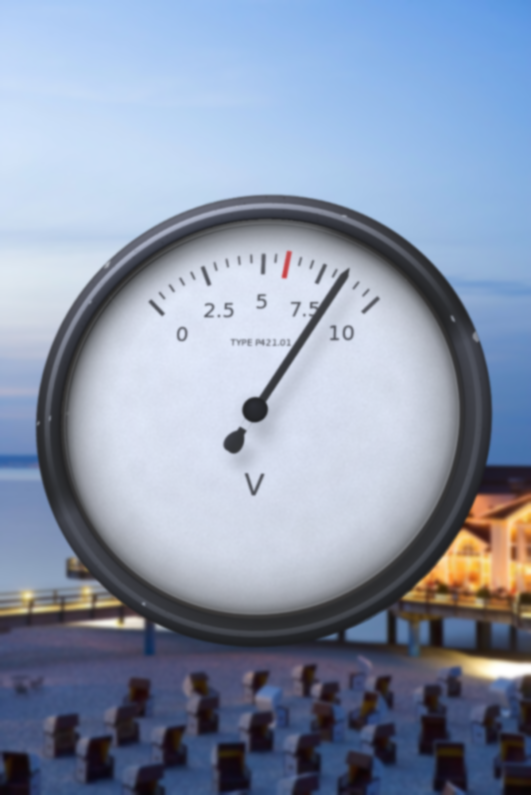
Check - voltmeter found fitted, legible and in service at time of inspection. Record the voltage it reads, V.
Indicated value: 8.5 V
